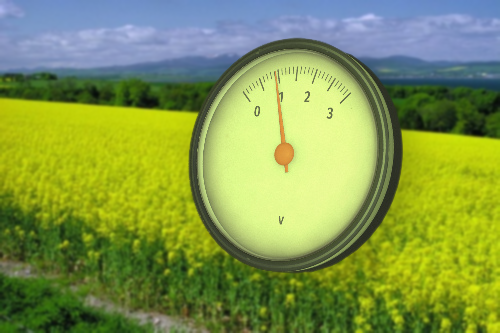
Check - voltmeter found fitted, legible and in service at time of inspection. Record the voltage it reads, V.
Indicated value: 1 V
